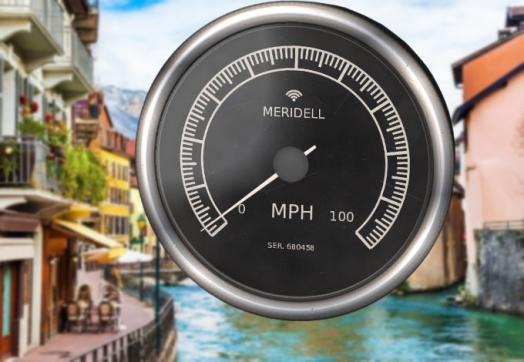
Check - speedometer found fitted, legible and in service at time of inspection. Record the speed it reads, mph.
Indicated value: 2 mph
